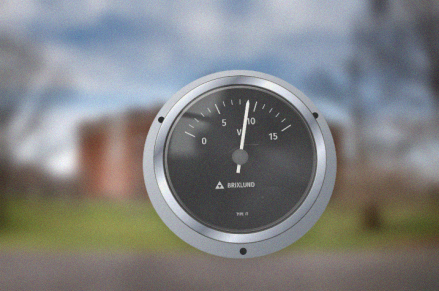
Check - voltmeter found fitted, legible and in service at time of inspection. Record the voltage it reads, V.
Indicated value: 9 V
